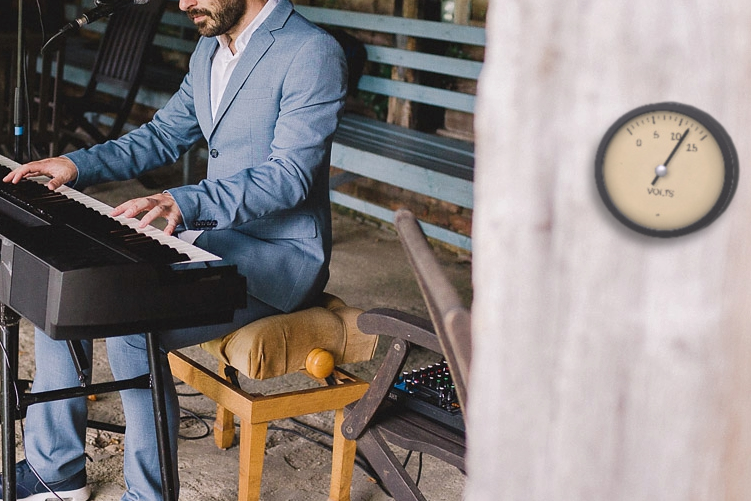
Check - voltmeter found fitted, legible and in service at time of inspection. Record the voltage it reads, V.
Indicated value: 12 V
